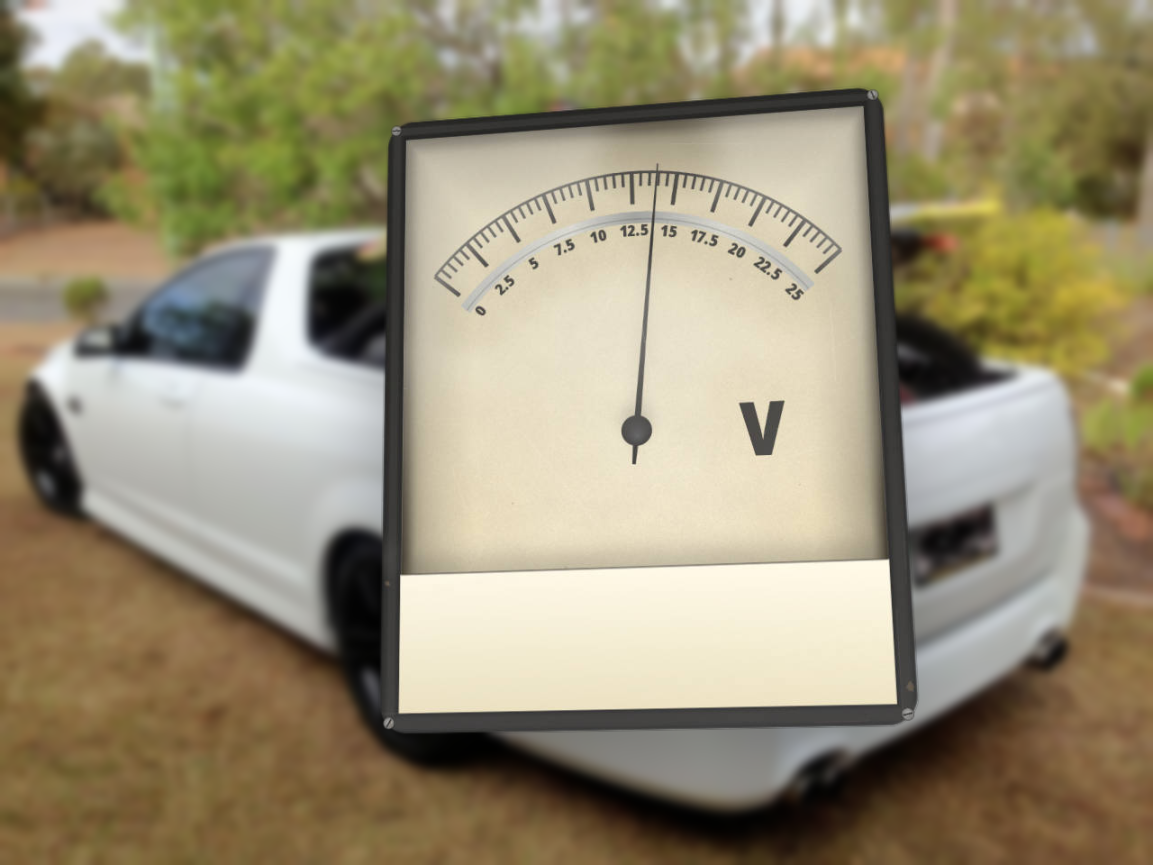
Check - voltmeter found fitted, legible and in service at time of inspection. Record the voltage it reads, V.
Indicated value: 14 V
